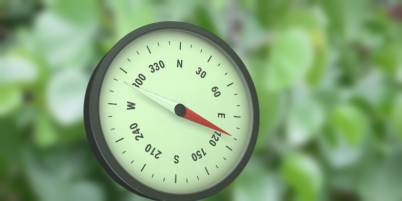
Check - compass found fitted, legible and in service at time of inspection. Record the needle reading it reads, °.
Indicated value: 110 °
